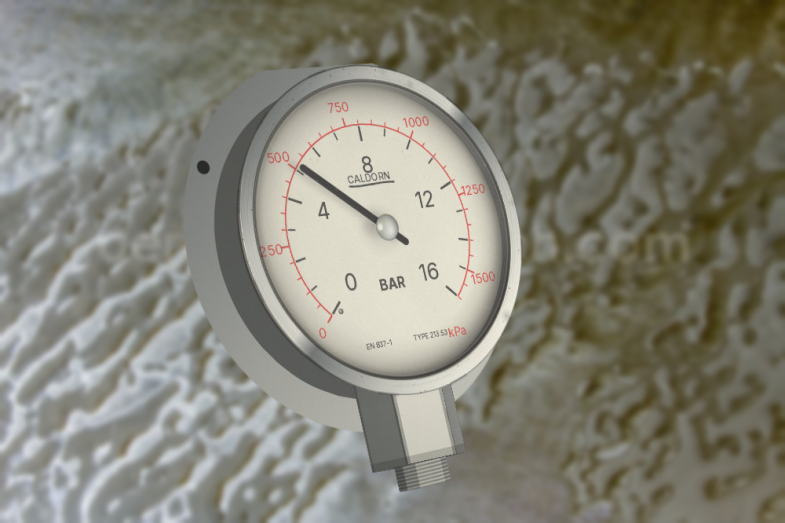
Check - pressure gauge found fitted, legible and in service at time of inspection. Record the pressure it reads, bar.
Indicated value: 5 bar
